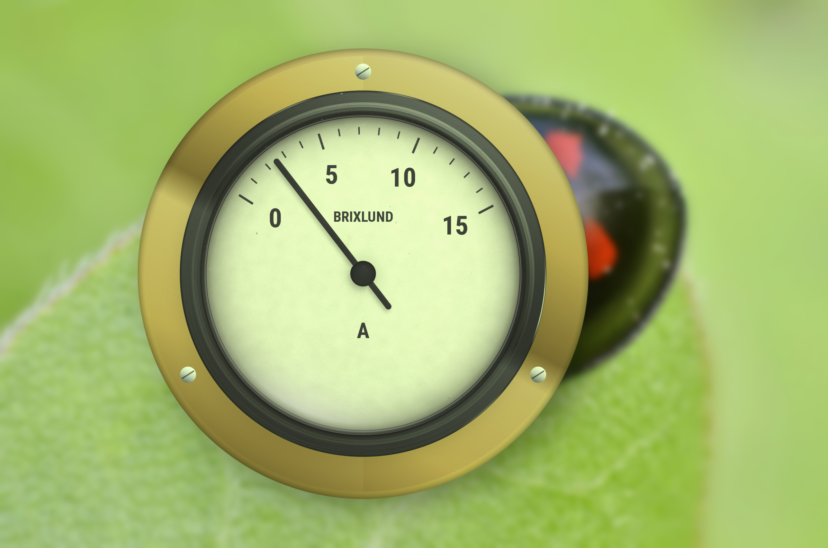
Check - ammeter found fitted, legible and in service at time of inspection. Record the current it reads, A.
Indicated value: 2.5 A
